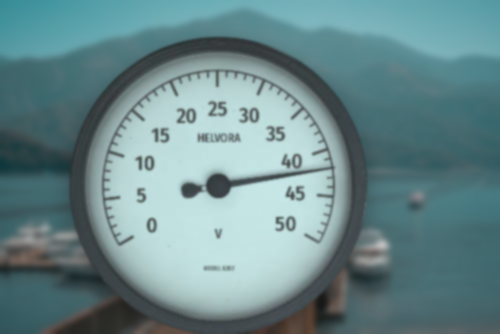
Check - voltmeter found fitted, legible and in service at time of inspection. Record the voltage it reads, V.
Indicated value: 42 V
